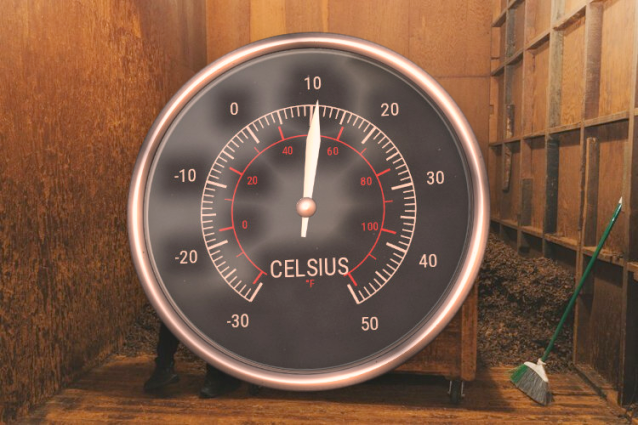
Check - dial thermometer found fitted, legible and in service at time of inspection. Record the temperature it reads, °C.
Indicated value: 11 °C
